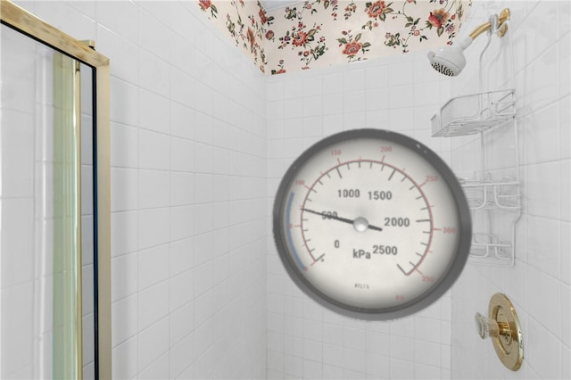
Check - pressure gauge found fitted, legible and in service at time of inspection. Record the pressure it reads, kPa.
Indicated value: 500 kPa
